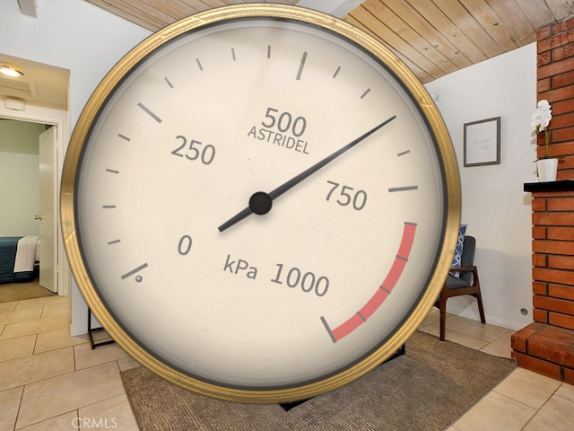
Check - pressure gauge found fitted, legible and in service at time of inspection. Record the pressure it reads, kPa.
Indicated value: 650 kPa
